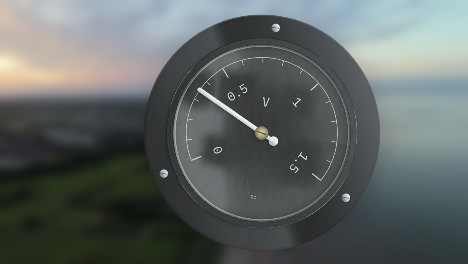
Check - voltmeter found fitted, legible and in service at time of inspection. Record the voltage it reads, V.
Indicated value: 0.35 V
